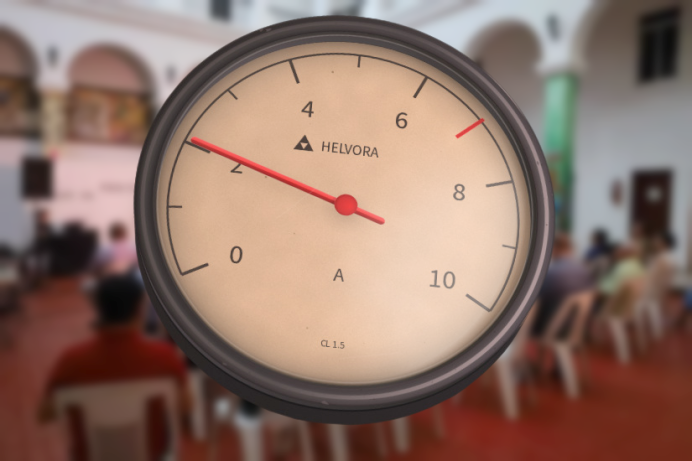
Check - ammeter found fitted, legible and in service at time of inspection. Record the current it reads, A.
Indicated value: 2 A
